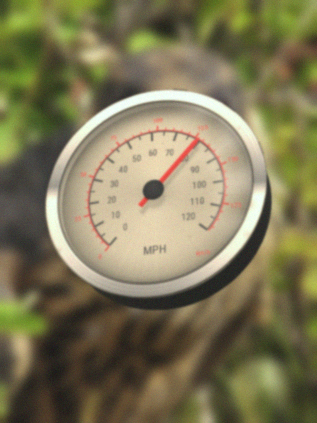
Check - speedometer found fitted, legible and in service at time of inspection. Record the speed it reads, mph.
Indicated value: 80 mph
